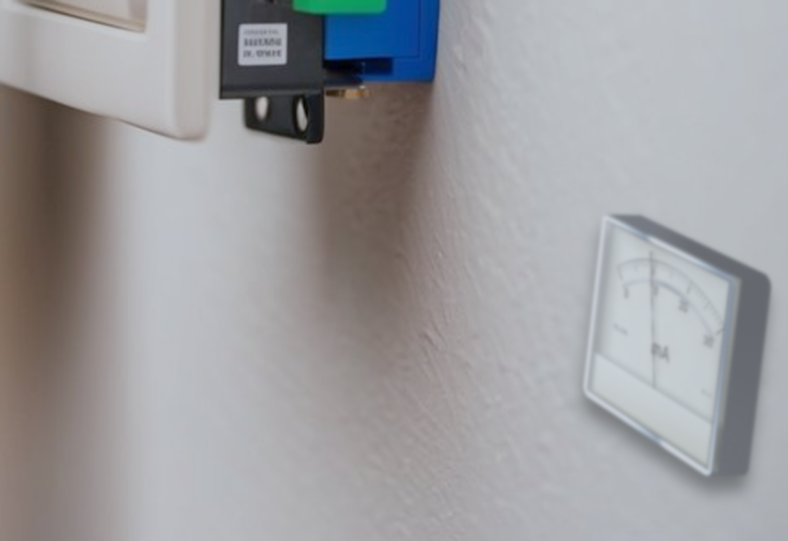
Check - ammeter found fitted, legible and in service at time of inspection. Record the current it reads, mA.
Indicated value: 10 mA
